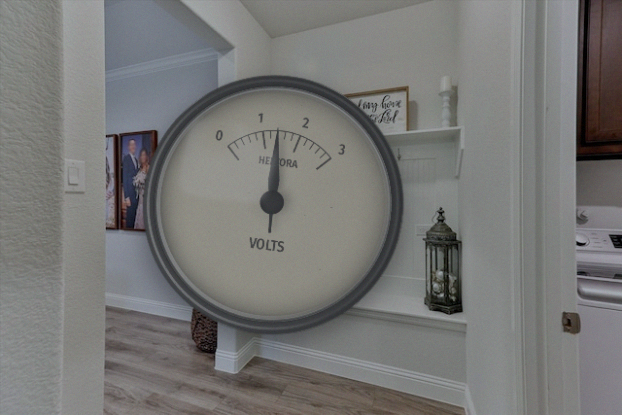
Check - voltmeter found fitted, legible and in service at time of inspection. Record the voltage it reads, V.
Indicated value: 1.4 V
